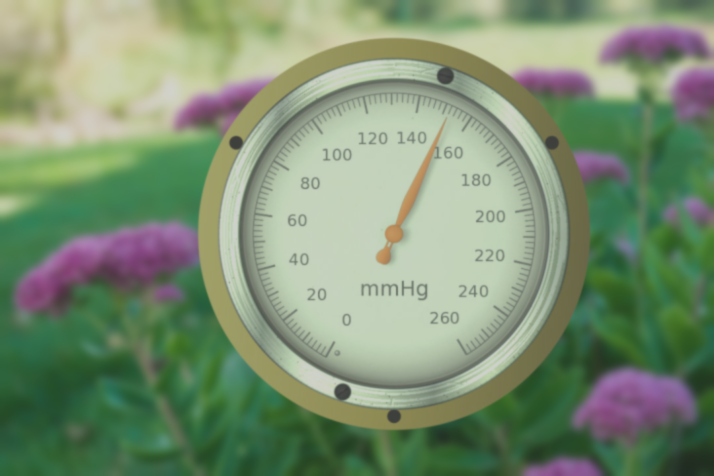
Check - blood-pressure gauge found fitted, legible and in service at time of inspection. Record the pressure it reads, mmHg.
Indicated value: 152 mmHg
